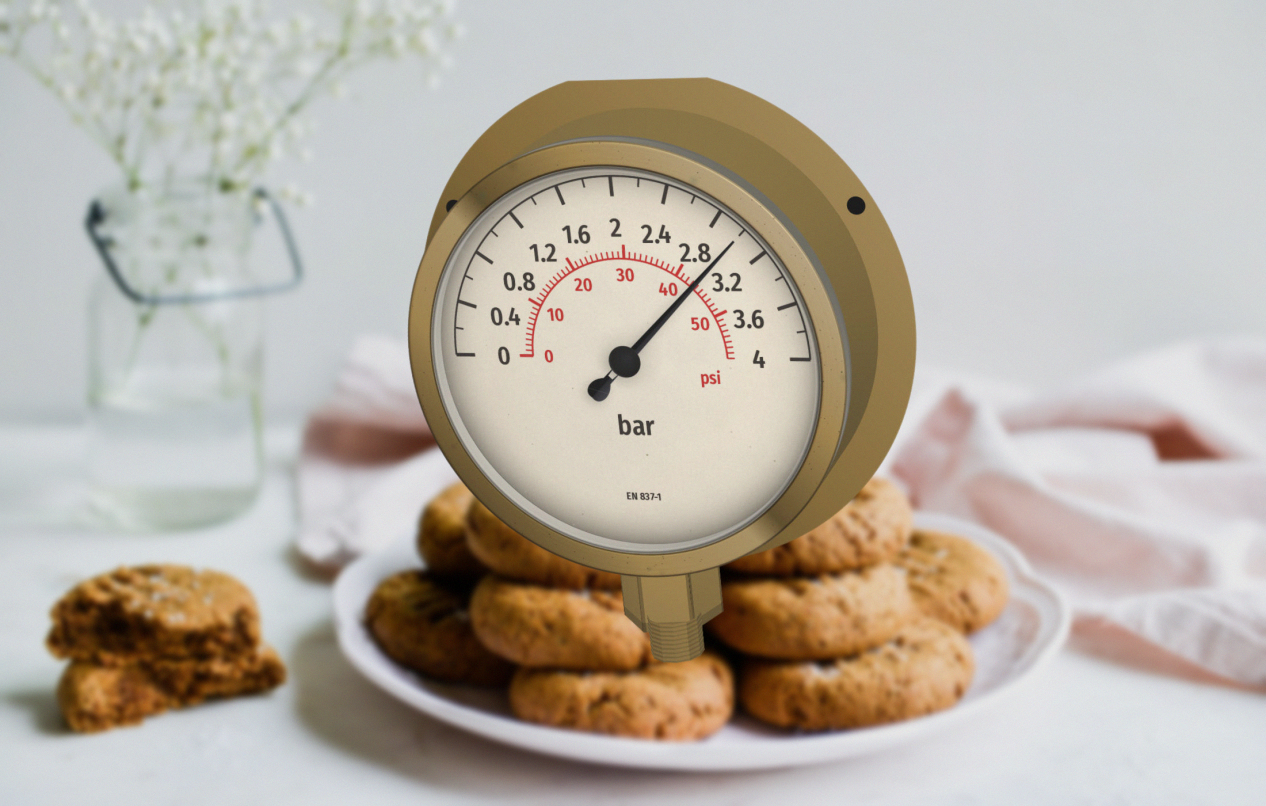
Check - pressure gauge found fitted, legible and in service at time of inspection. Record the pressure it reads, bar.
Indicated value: 3 bar
